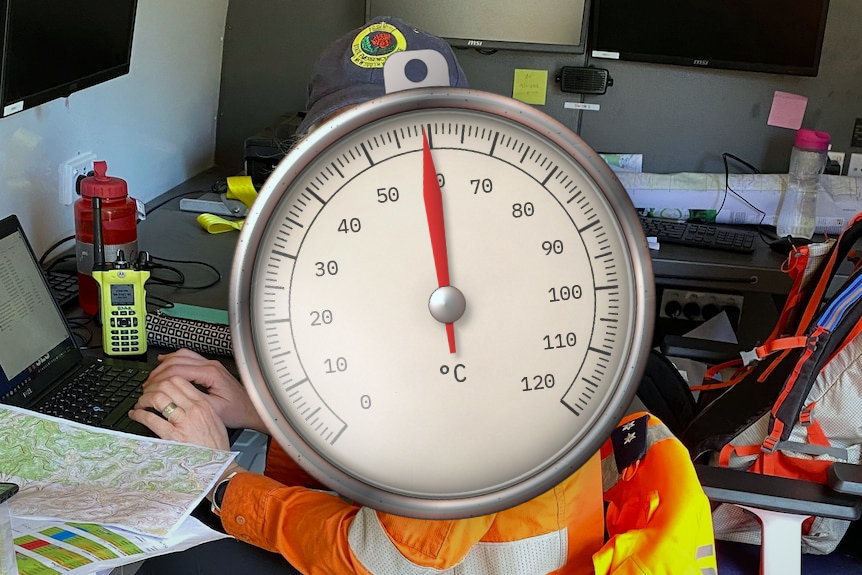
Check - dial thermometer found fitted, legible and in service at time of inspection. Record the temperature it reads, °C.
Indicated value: 59 °C
